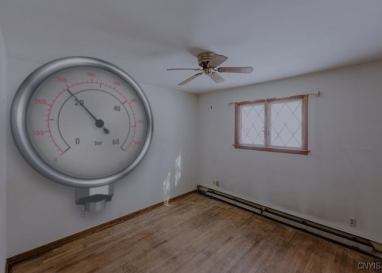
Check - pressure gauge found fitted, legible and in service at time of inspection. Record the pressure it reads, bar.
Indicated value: 20 bar
